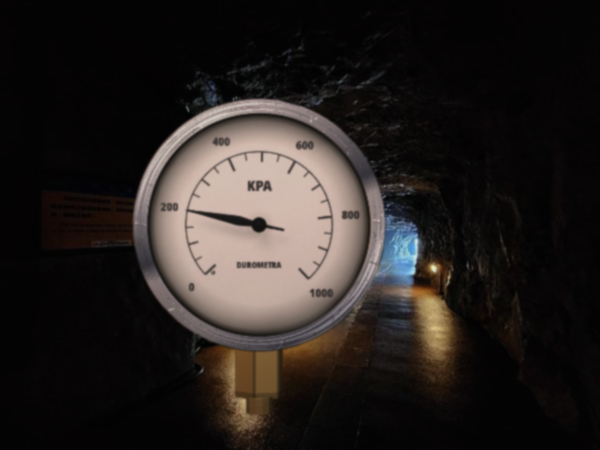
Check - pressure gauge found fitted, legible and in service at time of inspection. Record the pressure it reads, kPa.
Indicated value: 200 kPa
